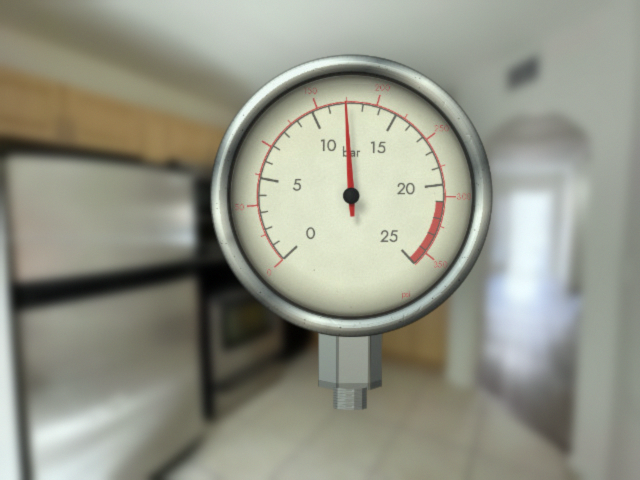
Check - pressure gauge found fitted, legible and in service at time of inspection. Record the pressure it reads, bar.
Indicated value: 12 bar
